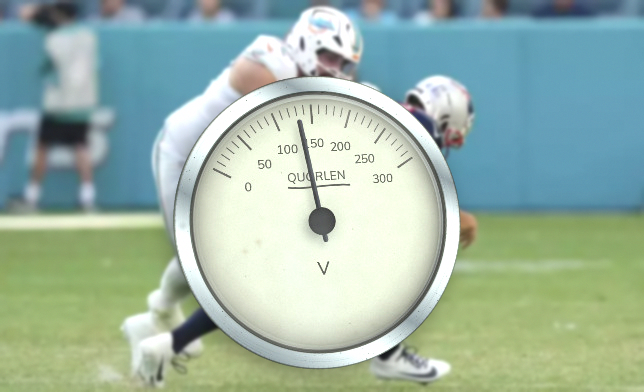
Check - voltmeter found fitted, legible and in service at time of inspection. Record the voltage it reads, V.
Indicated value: 130 V
